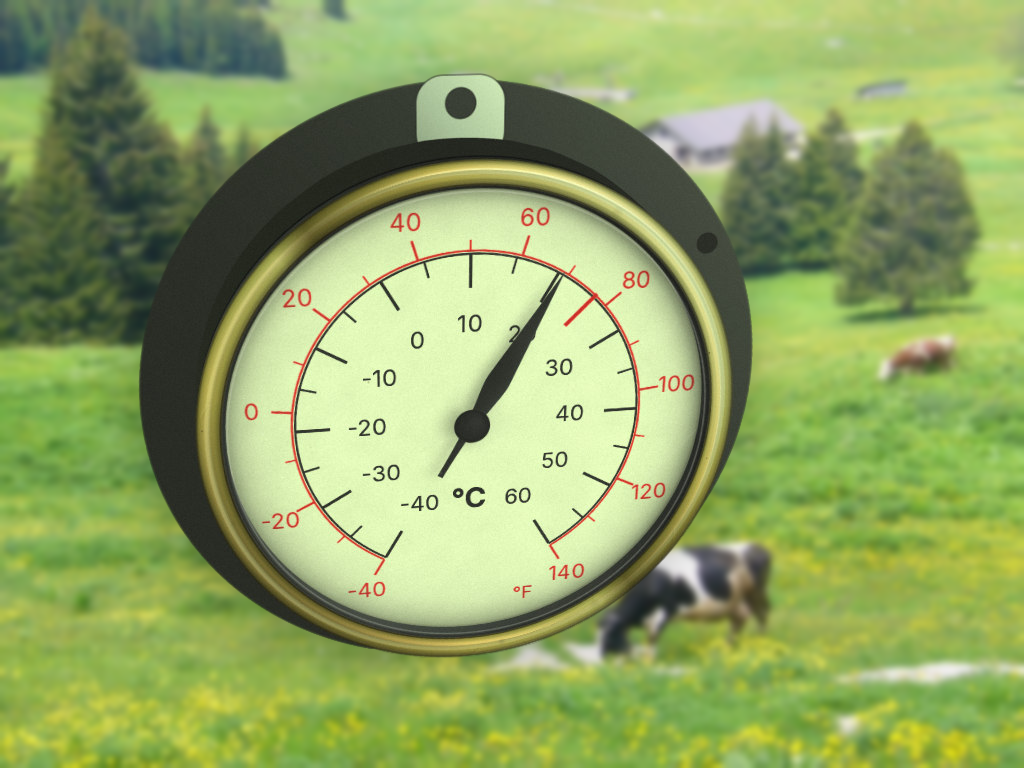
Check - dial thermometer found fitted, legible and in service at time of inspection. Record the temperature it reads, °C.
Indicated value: 20 °C
